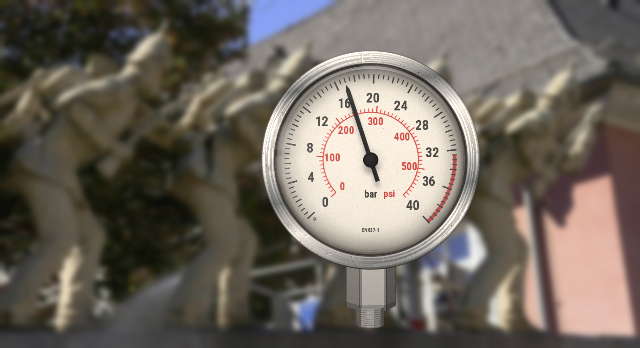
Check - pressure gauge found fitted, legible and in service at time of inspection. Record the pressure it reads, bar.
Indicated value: 17 bar
